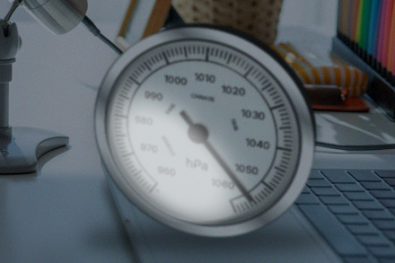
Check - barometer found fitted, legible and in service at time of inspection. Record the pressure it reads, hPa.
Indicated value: 1055 hPa
